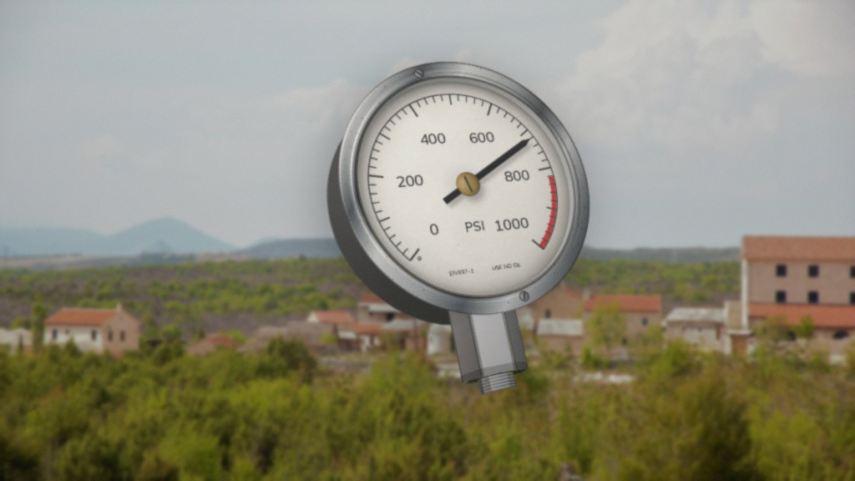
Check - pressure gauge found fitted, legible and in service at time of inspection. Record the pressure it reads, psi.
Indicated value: 720 psi
